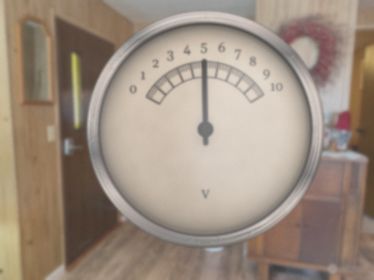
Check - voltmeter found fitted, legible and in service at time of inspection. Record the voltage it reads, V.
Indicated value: 5 V
